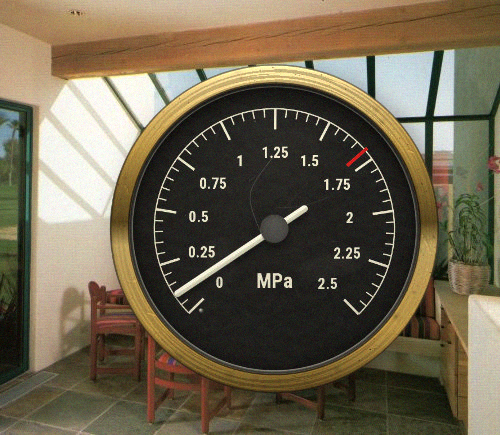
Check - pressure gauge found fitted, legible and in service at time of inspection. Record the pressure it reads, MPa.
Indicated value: 0.1 MPa
